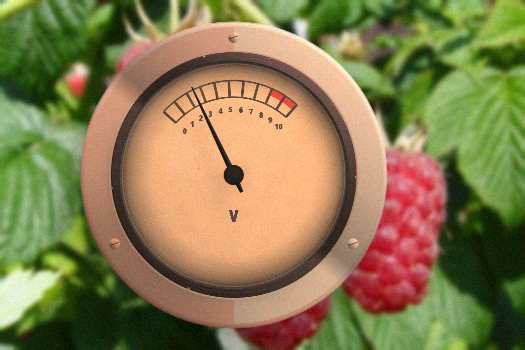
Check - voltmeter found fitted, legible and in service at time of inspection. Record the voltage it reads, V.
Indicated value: 2.5 V
